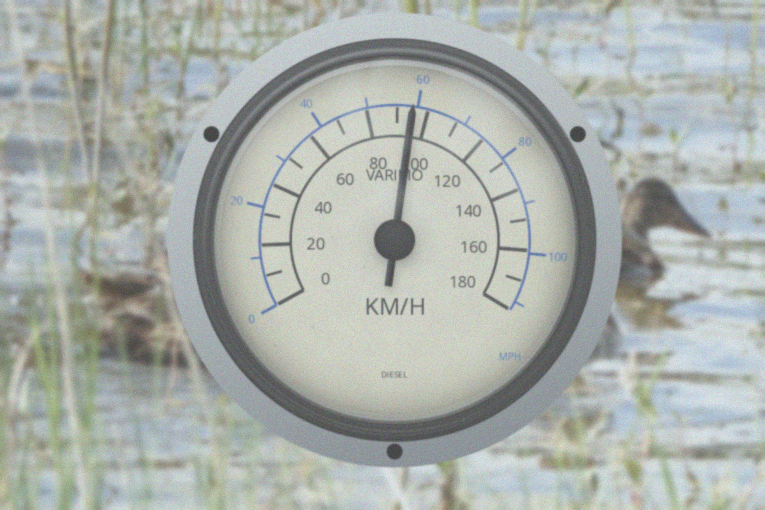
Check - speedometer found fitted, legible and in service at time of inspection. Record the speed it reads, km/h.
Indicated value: 95 km/h
